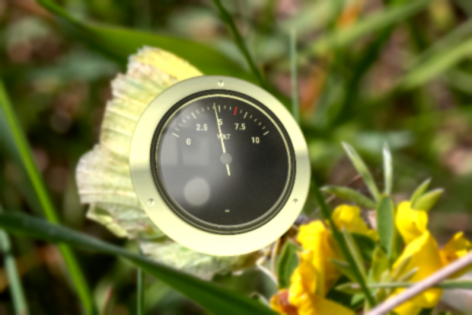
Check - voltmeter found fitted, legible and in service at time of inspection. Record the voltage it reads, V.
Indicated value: 4.5 V
